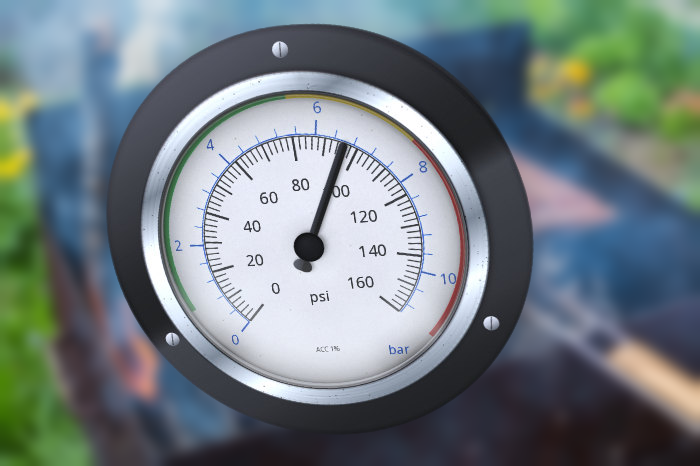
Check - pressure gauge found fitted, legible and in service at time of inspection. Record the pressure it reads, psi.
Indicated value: 96 psi
